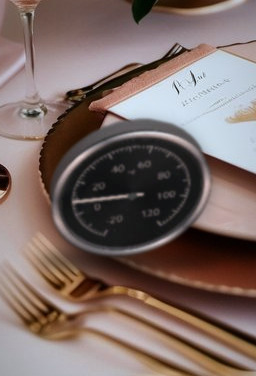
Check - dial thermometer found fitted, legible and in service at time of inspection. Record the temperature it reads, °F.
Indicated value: 10 °F
